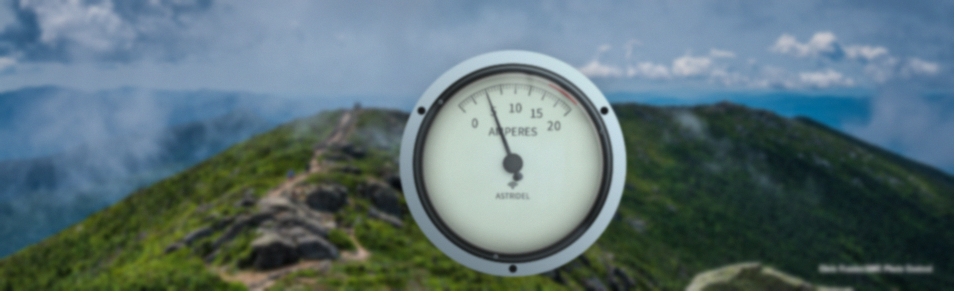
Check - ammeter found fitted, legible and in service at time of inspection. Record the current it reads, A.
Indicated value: 5 A
